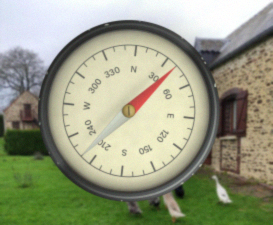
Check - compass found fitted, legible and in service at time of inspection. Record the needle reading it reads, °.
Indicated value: 40 °
